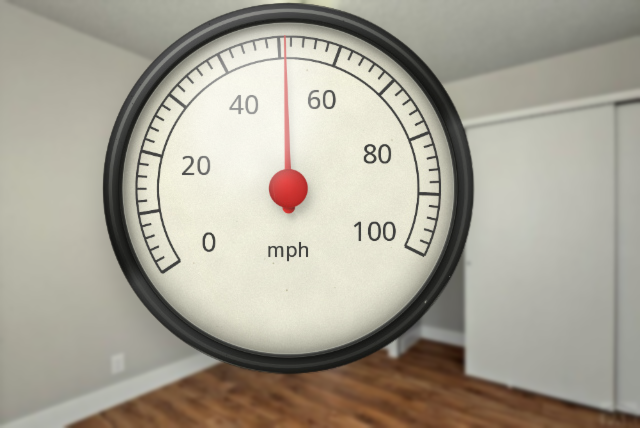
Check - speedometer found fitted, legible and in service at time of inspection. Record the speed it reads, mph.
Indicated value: 51 mph
